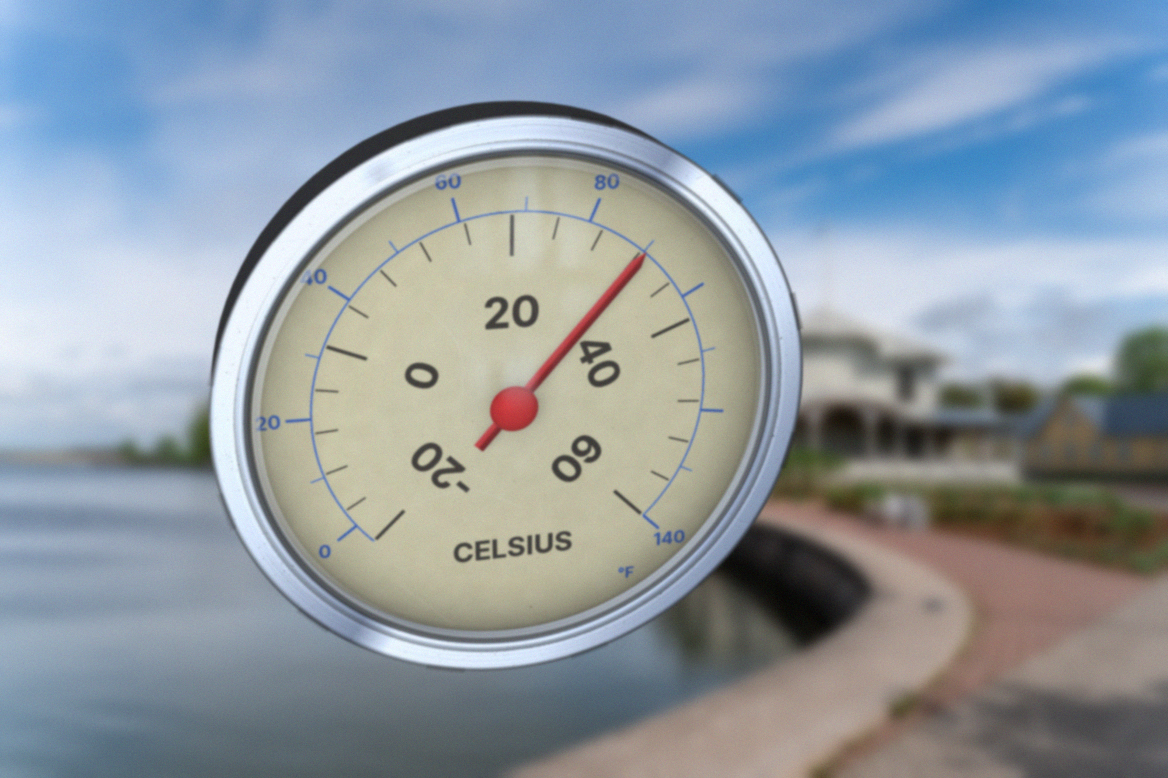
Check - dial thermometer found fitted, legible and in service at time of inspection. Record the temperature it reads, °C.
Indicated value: 32 °C
